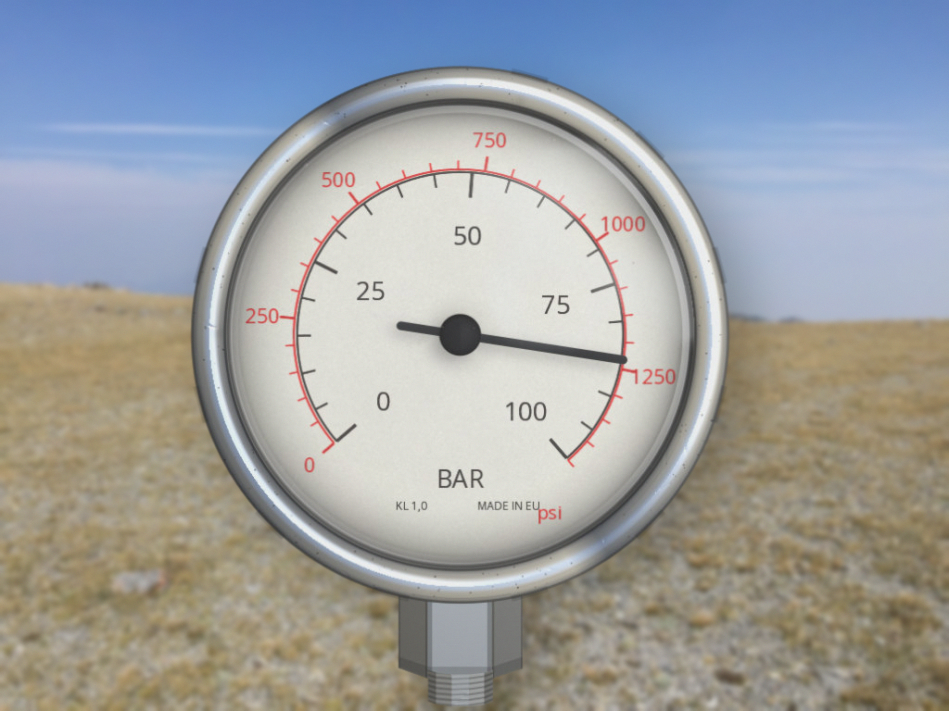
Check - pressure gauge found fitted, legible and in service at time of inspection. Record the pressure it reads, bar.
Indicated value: 85 bar
